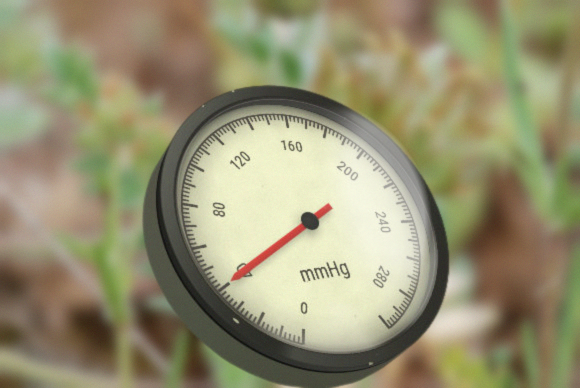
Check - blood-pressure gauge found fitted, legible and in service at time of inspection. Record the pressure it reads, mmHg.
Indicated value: 40 mmHg
